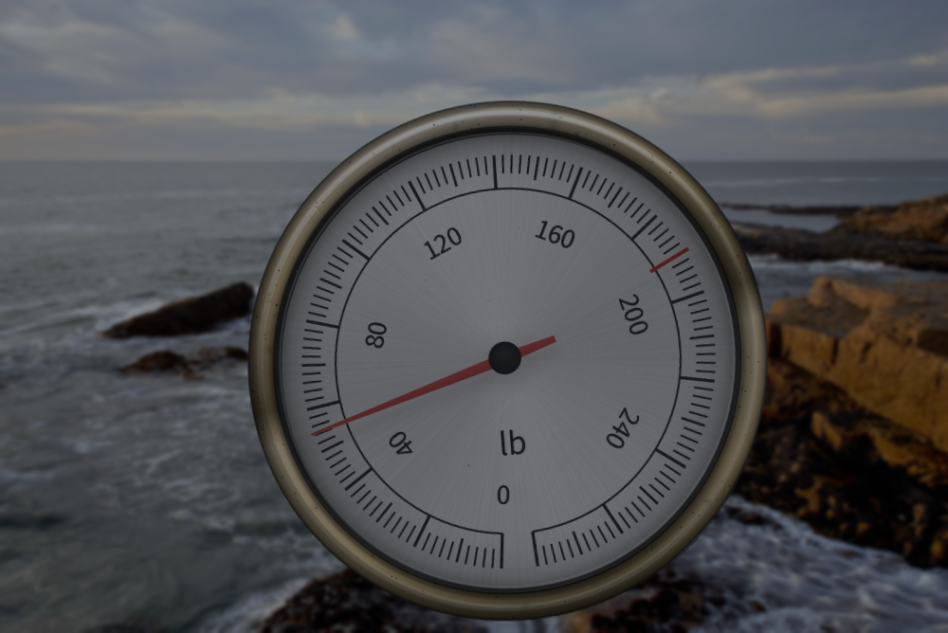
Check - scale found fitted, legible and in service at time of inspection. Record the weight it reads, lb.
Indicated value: 54 lb
